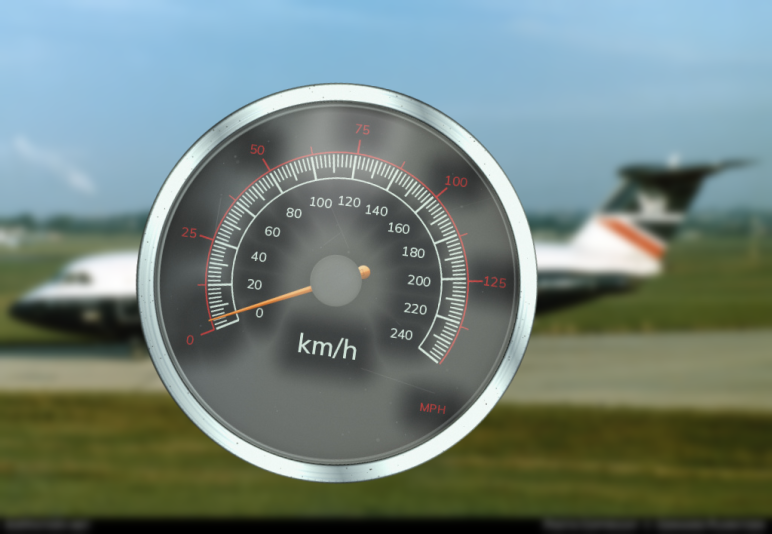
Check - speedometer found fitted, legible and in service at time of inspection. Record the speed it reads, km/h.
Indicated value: 4 km/h
